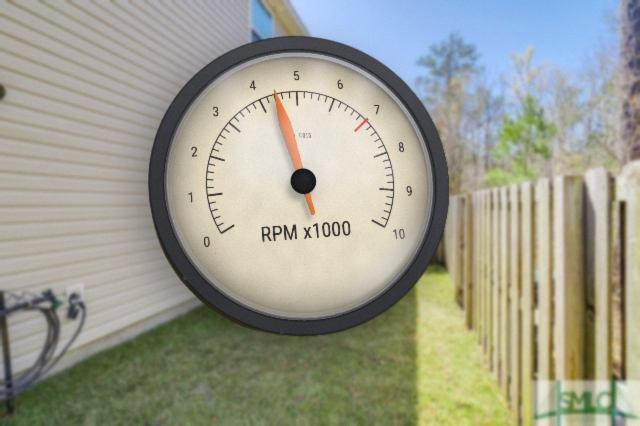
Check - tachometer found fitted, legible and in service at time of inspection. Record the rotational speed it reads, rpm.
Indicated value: 4400 rpm
